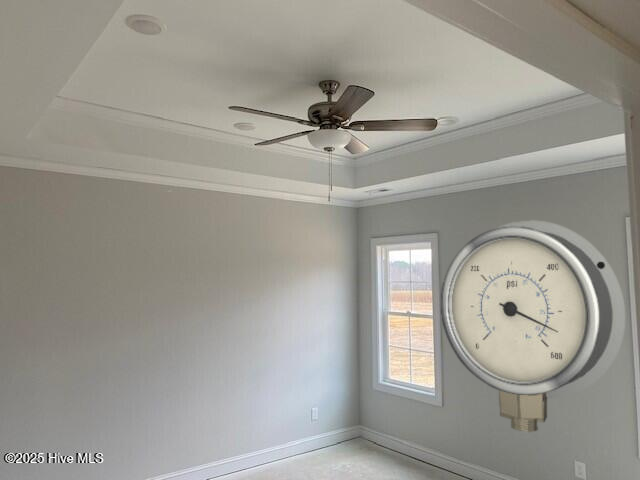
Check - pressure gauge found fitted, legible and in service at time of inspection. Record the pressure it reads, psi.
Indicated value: 550 psi
